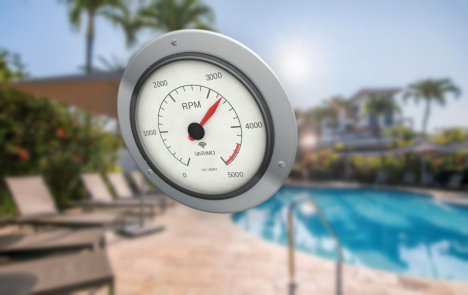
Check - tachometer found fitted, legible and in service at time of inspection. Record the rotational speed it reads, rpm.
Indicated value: 3300 rpm
